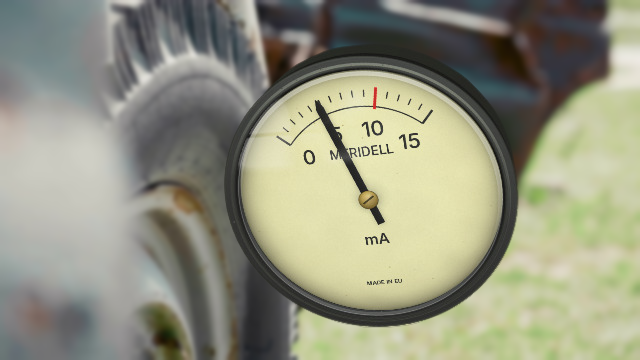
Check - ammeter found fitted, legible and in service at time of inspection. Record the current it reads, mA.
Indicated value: 5 mA
